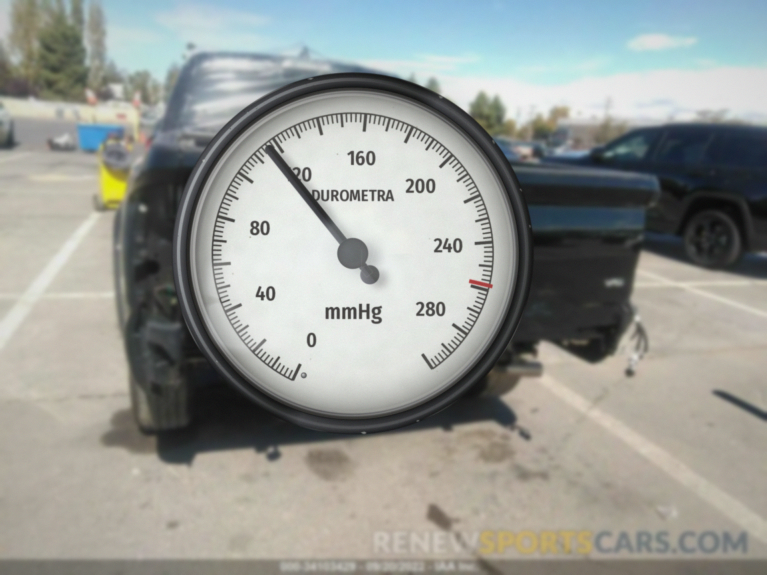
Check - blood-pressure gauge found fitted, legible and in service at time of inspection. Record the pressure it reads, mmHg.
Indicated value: 116 mmHg
